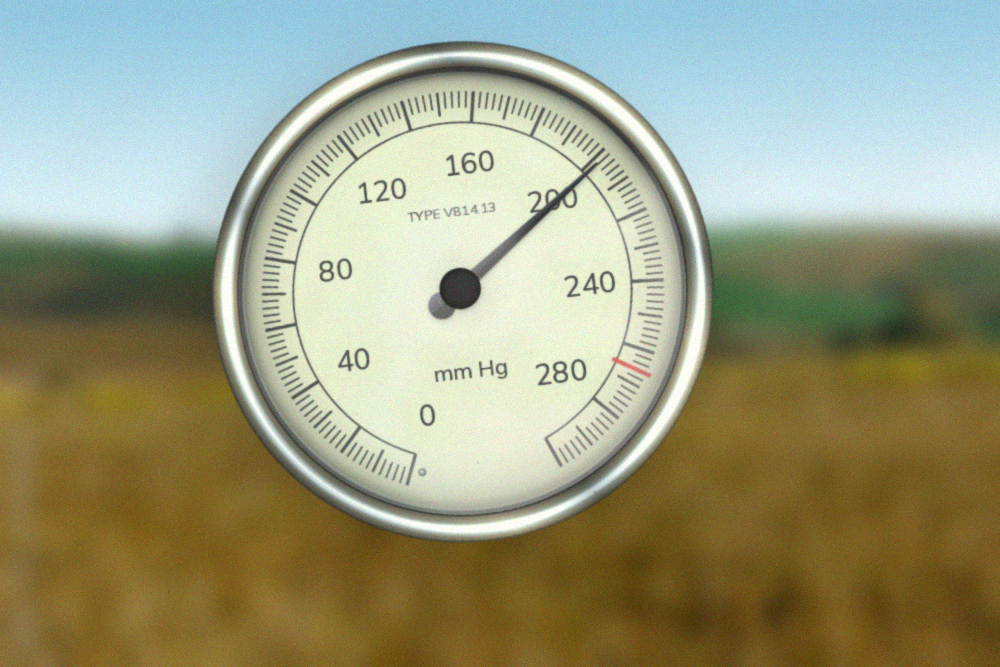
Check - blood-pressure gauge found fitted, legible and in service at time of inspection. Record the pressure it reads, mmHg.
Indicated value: 202 mmHg
